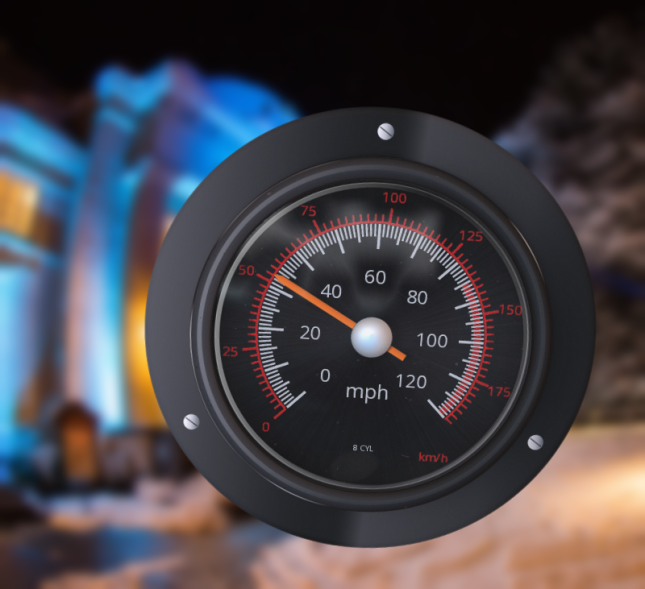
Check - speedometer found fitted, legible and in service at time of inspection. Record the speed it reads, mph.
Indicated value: 33 mph
